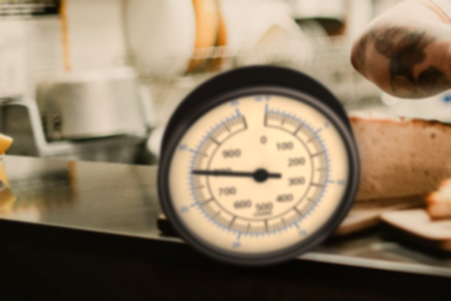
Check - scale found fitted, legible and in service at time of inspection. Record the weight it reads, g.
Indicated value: 800 g
